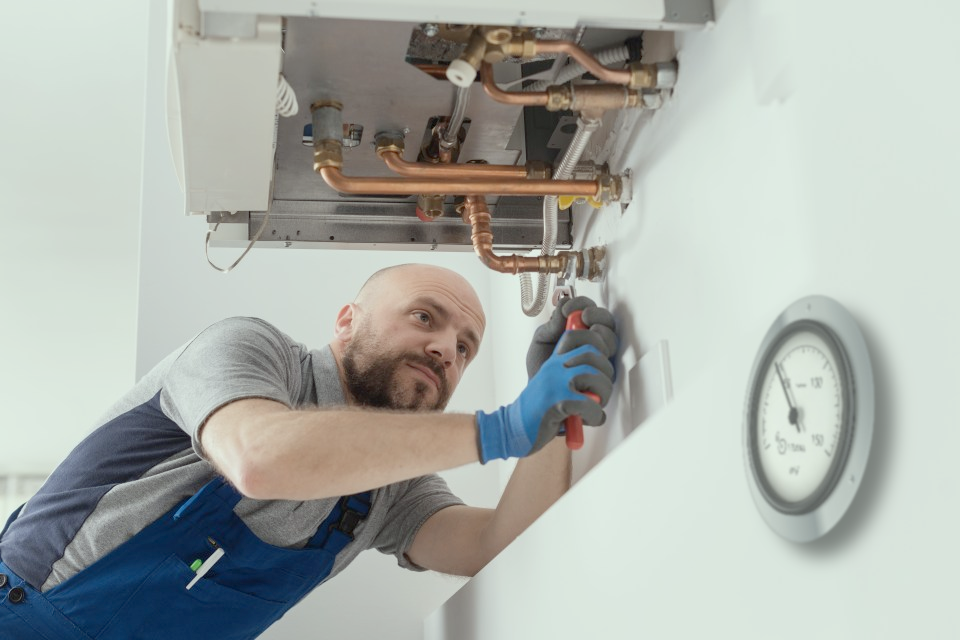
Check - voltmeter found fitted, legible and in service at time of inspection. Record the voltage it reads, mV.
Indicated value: 50 mV
